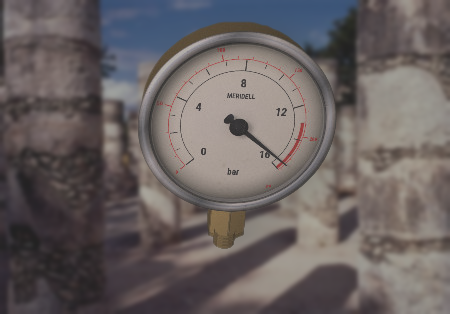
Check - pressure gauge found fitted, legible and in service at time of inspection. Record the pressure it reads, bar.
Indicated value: 15.5 bar
